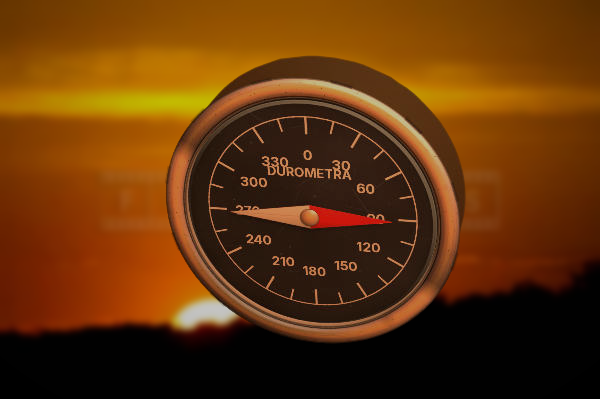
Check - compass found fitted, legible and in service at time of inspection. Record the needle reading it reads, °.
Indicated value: 90 °
